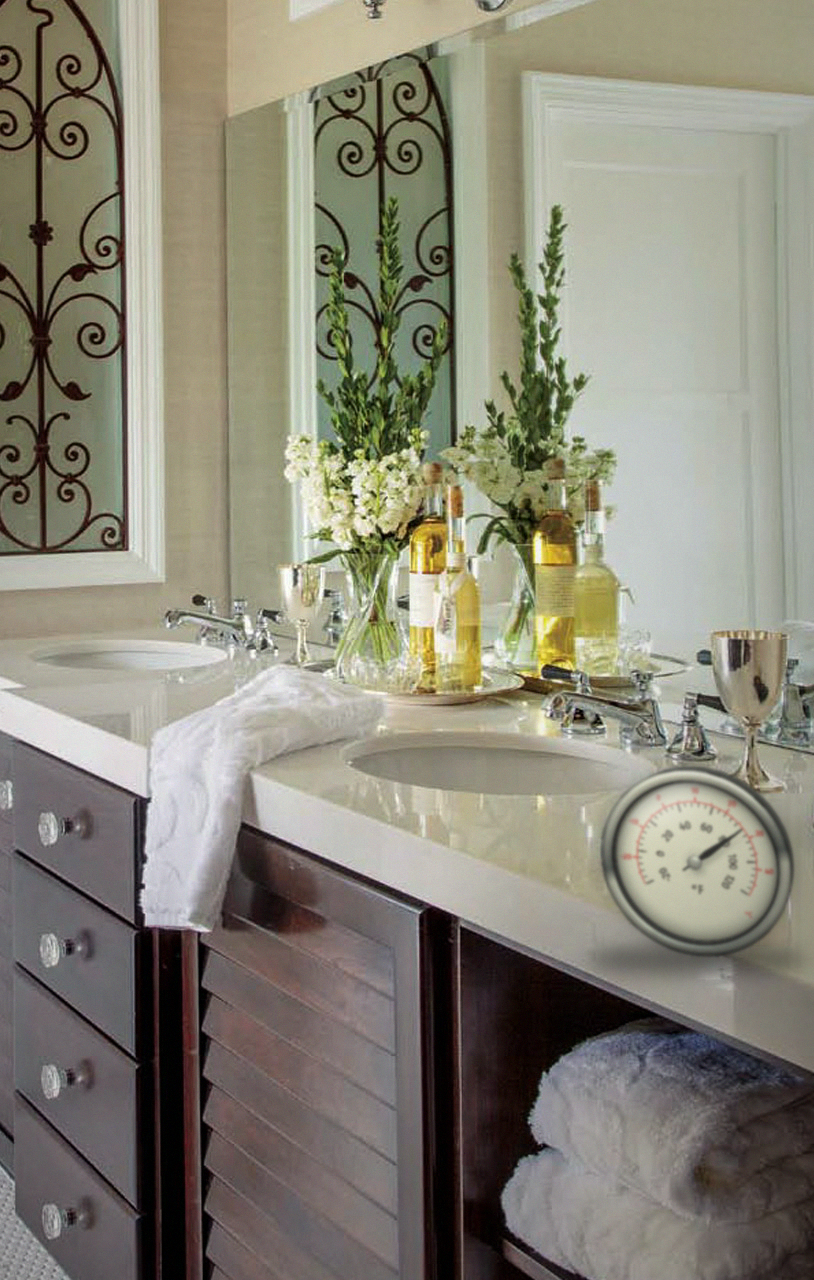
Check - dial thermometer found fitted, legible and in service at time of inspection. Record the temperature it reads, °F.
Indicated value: 80 °F
